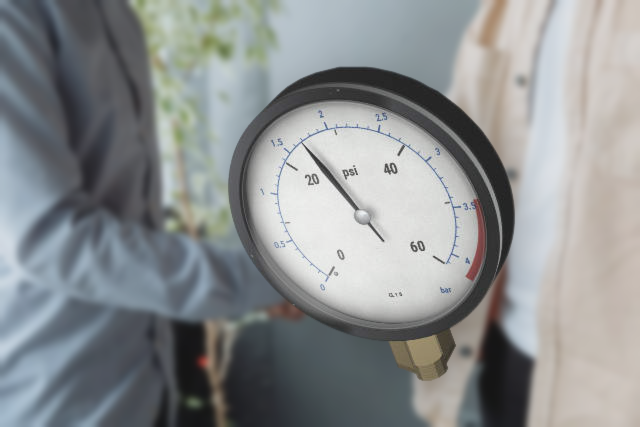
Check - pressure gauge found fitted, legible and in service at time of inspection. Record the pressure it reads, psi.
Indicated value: 25 psi
